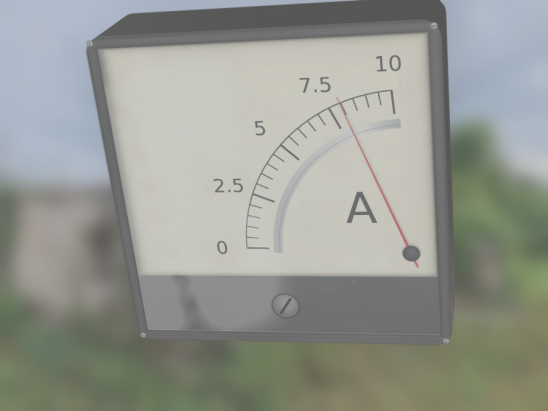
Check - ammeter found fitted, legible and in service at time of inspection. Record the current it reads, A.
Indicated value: 8 A
